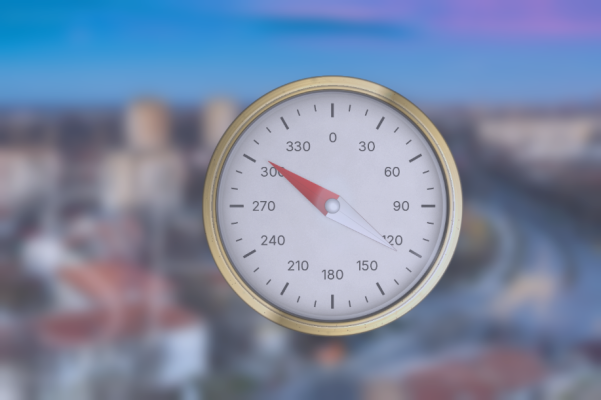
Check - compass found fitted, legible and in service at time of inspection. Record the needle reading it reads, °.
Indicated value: 305 °
